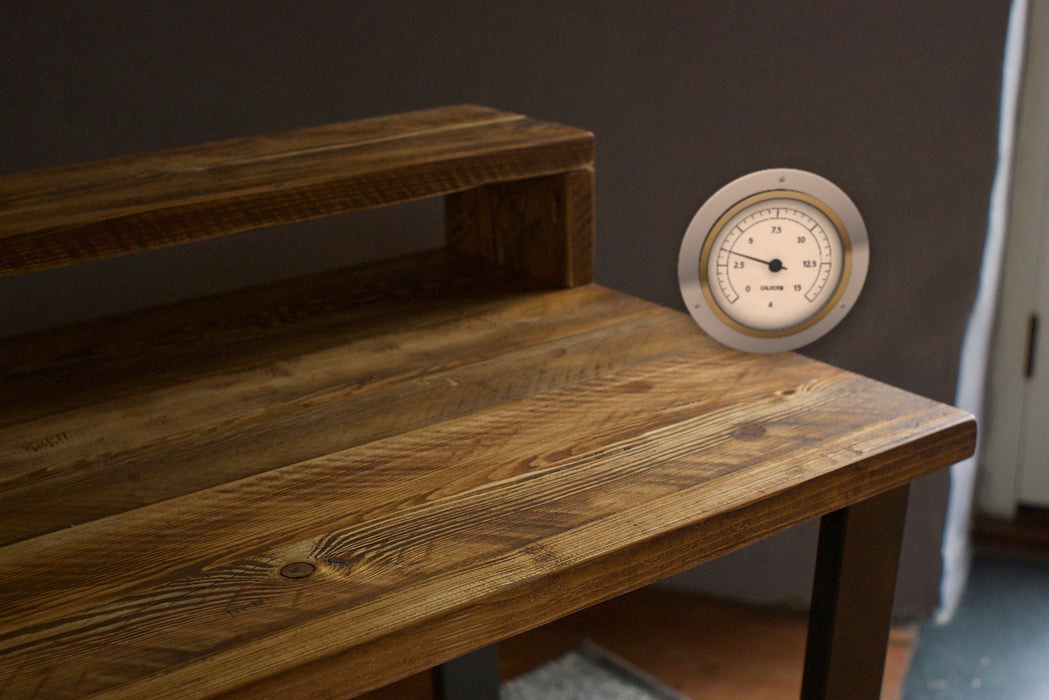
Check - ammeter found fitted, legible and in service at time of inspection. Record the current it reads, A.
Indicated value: 3.5 A
